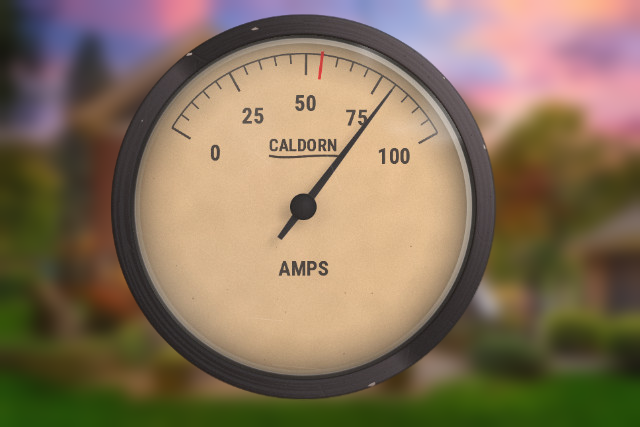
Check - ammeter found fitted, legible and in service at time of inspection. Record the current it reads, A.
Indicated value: 80 A
